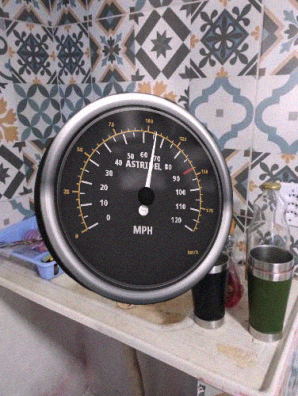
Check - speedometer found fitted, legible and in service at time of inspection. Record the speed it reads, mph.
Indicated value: 65 mph
